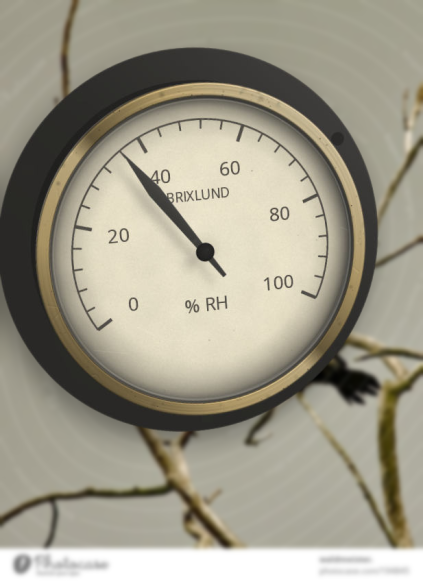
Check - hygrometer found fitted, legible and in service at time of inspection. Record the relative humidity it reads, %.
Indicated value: 36 %
